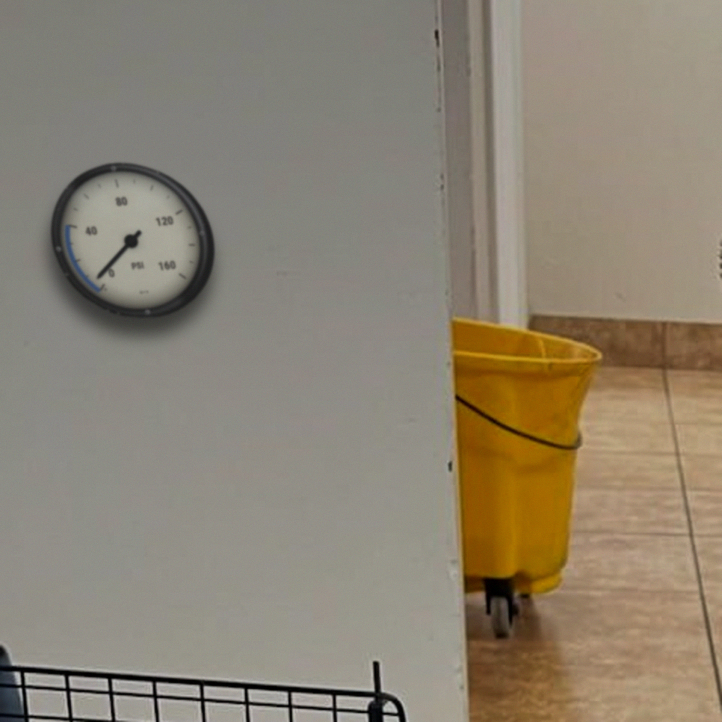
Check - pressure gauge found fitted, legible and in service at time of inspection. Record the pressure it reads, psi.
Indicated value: 5 psi
